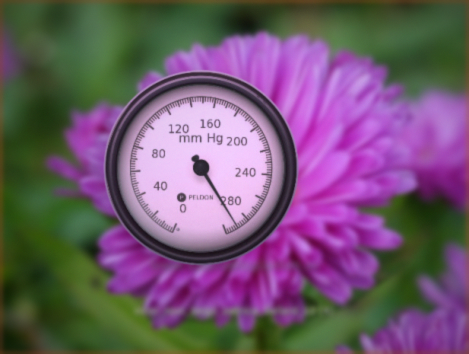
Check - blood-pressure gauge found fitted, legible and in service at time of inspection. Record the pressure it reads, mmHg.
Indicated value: 290 mmHg
